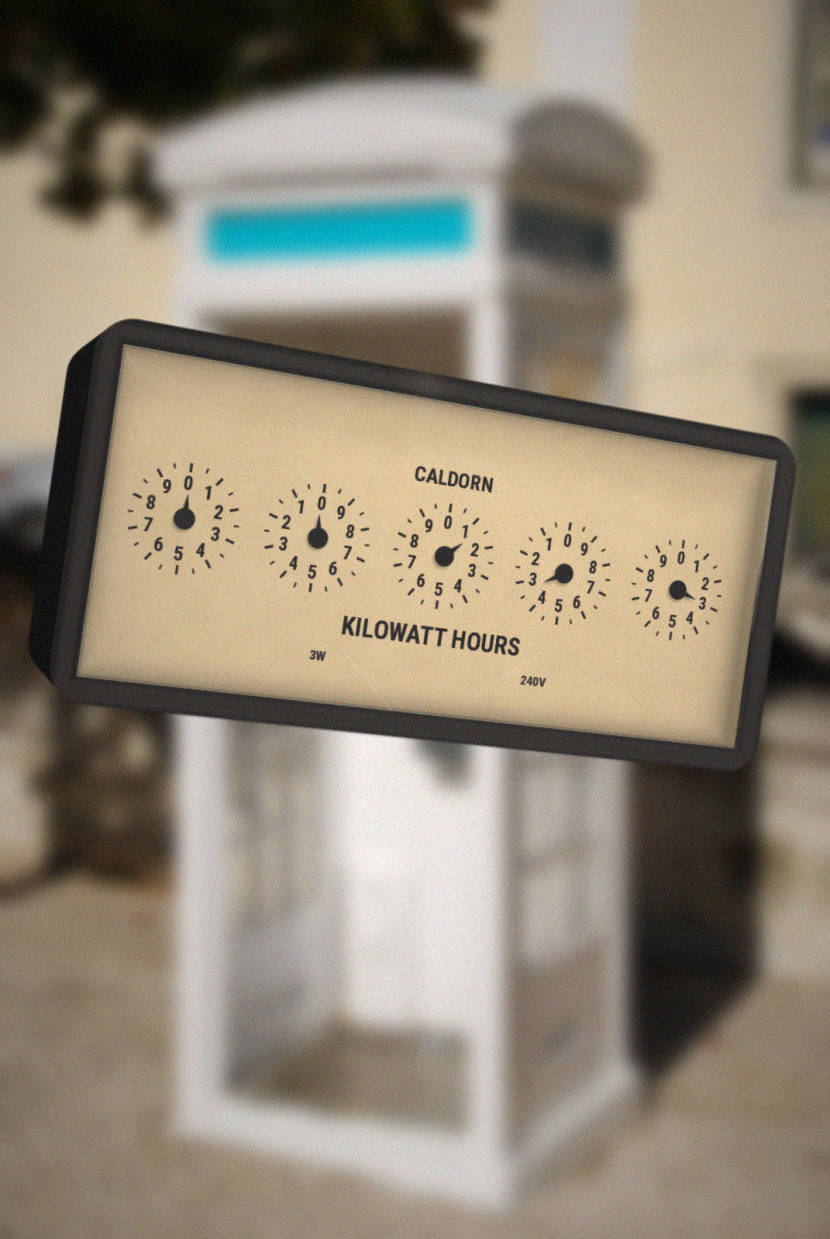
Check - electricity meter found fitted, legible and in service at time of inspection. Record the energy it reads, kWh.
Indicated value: 133 kWh
